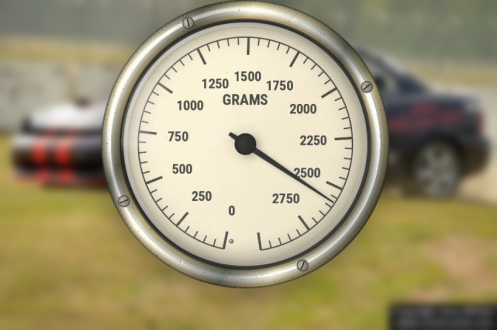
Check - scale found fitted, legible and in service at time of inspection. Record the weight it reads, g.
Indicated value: 2575 g
